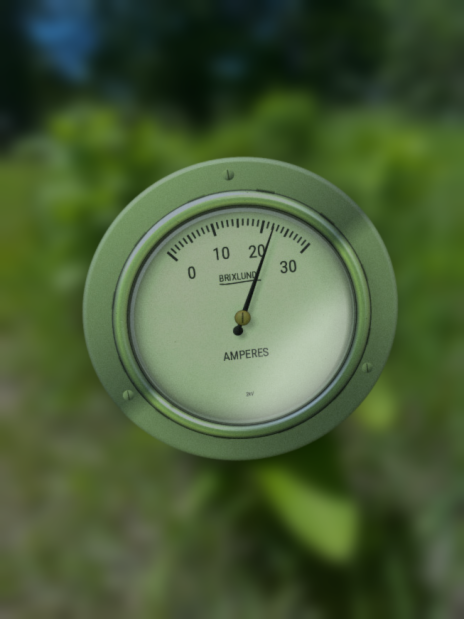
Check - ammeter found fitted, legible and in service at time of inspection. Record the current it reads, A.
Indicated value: 22 A
